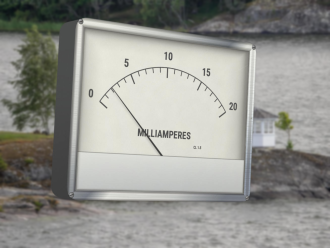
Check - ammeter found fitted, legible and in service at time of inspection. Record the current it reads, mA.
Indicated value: 2 mA
